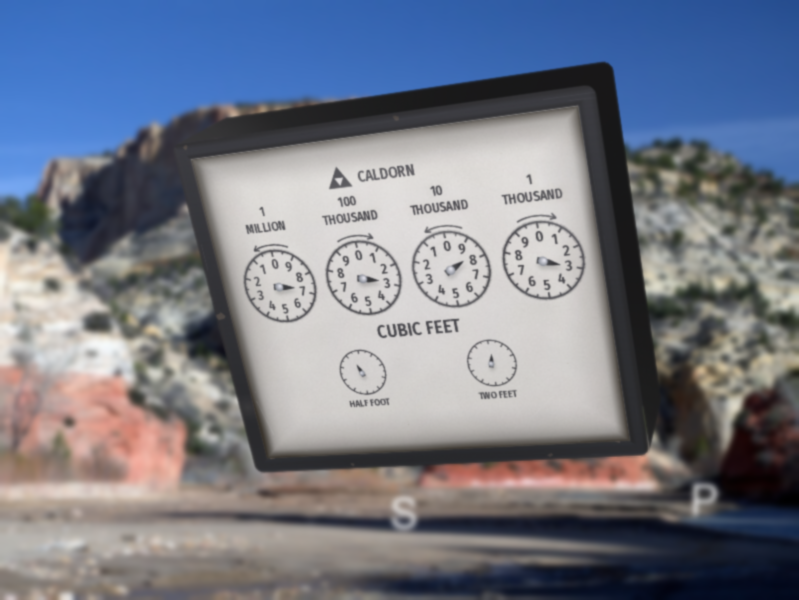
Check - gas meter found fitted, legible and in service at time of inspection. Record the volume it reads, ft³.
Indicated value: 728300 ft³
